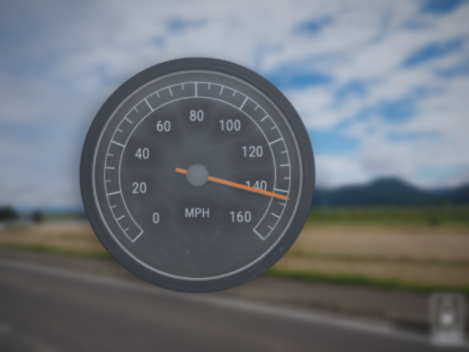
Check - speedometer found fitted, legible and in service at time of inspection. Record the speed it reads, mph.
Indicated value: 142.5 mph
